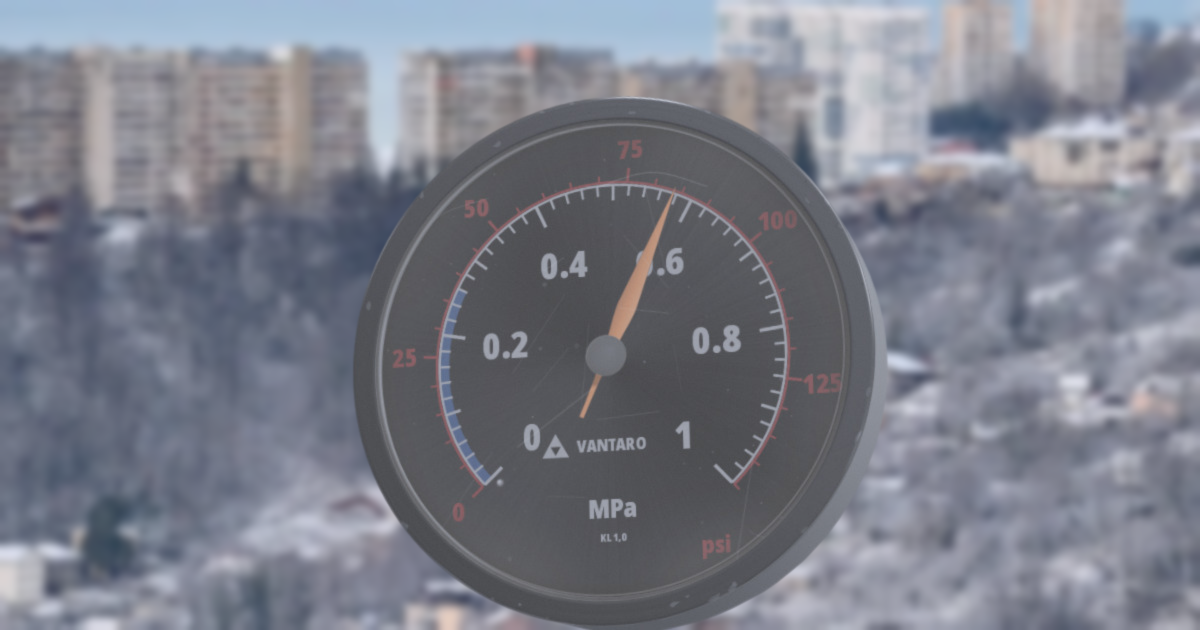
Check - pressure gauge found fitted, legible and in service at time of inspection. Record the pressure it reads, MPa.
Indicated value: 0.58 MPa
